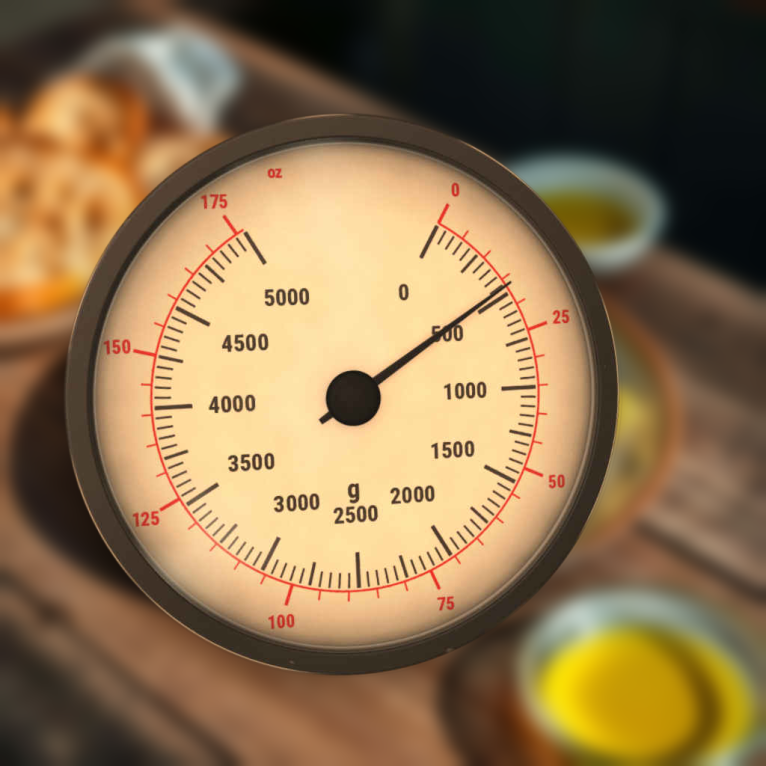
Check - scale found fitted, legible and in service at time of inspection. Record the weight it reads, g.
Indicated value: 450 g
